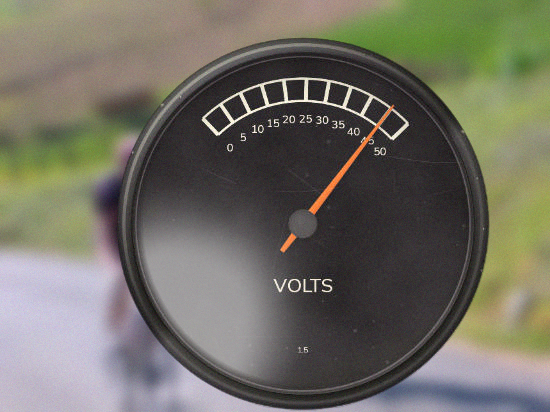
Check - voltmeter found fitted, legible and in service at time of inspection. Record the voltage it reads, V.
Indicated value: 45 V
